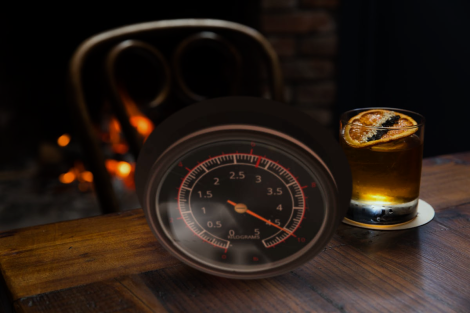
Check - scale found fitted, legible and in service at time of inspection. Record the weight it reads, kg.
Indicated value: 4.5 kg
